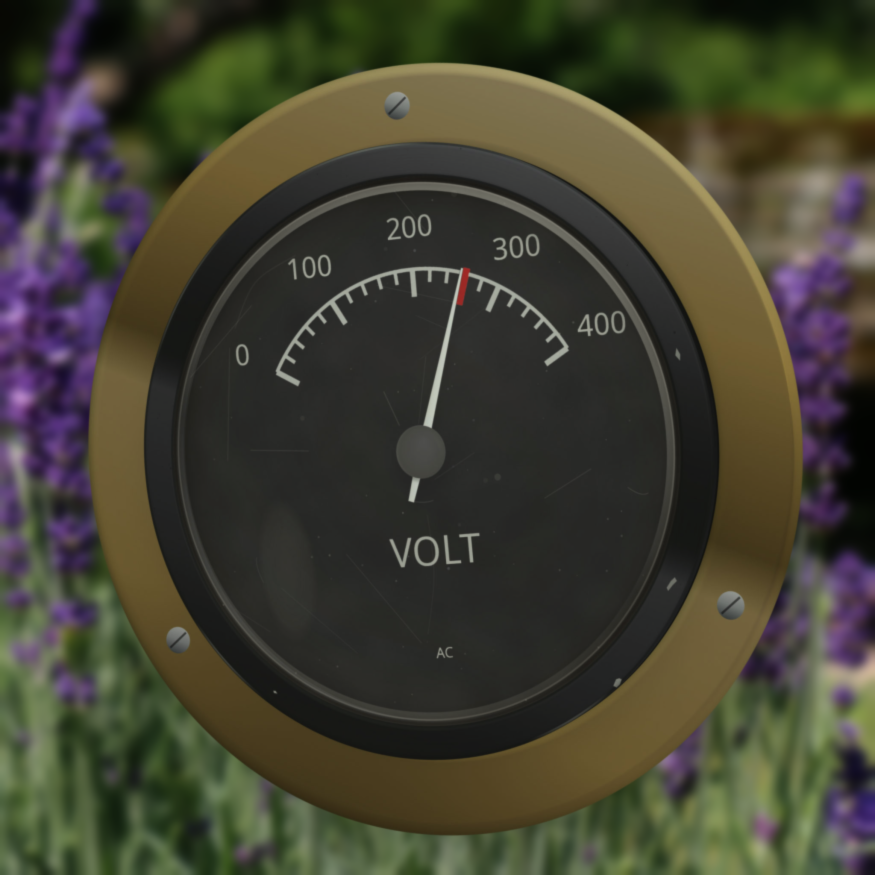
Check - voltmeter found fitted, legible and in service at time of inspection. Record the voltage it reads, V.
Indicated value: 260 V
